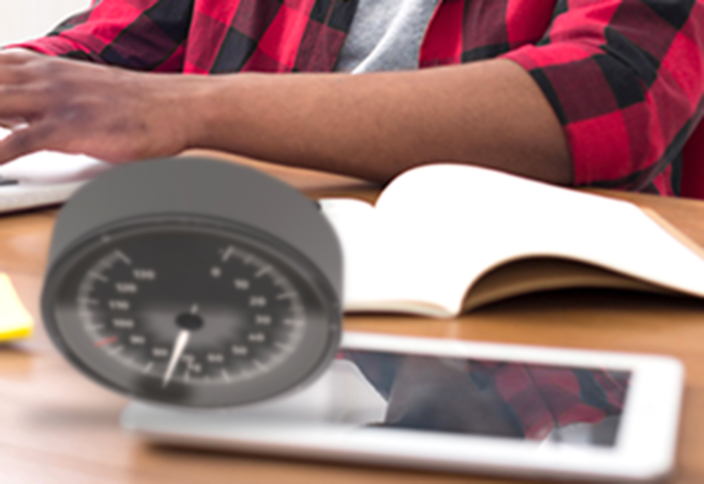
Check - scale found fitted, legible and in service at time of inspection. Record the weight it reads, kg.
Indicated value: 75 kg
